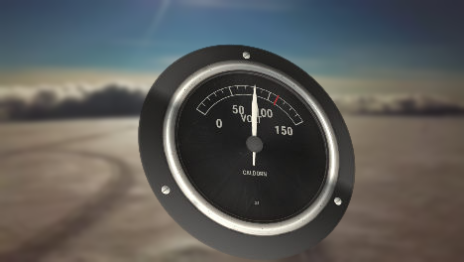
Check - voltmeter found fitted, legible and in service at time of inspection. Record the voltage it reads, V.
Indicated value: 80 V
